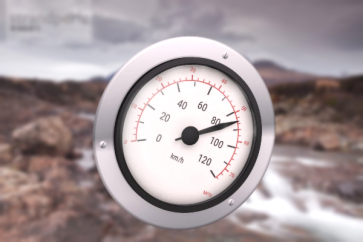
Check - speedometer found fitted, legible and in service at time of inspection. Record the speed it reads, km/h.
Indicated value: 85 km/h
